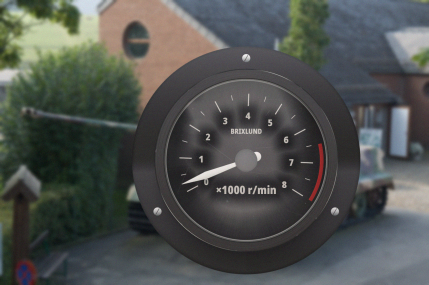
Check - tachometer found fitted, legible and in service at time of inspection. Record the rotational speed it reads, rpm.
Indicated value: 250 rpm
